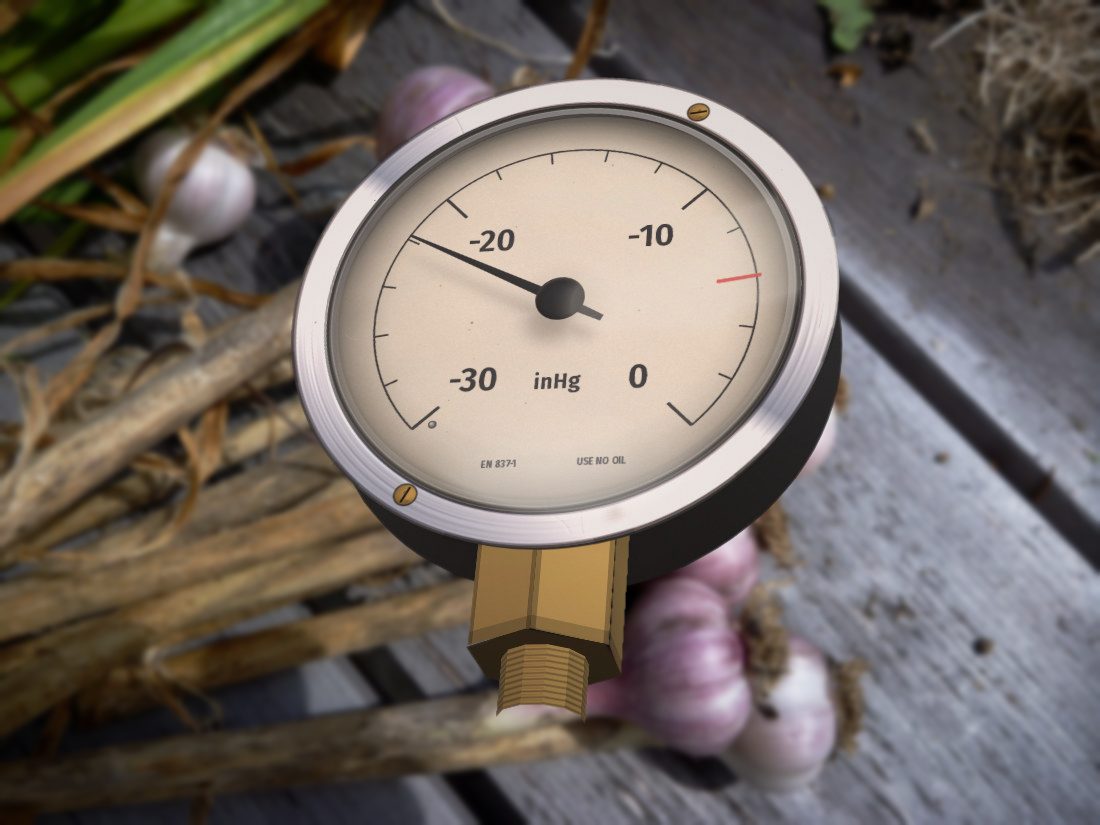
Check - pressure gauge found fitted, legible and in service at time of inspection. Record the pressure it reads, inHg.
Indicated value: -22 inHg
